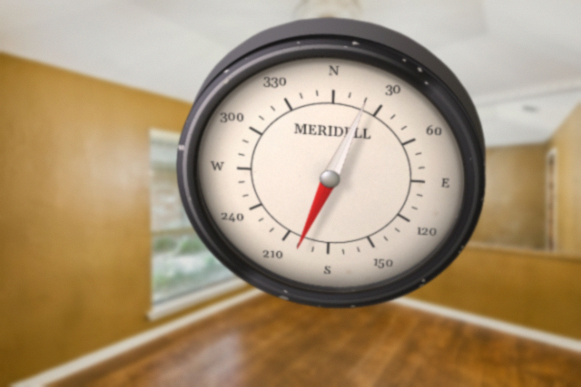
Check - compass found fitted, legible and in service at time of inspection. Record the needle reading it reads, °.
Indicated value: 200 °
